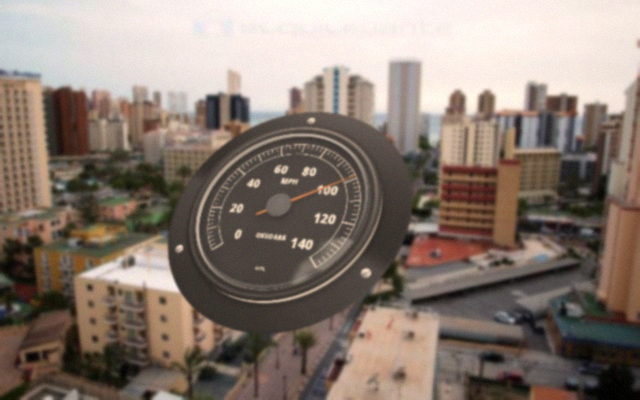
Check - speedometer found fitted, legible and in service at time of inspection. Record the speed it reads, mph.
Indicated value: 100 mph
